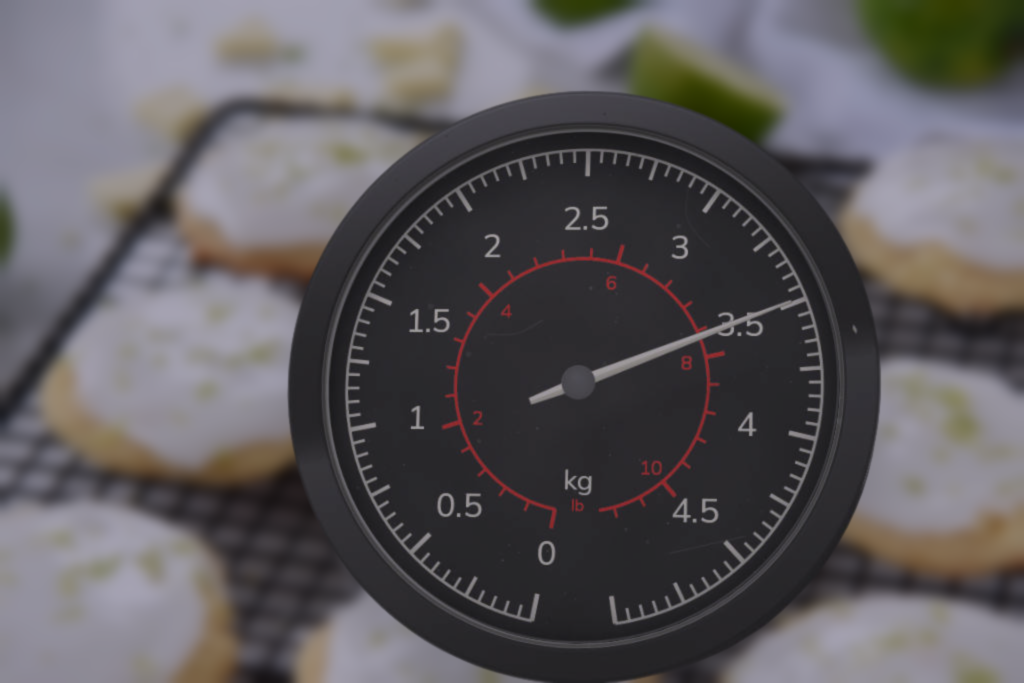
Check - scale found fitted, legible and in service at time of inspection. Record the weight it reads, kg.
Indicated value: 3.5 kg
